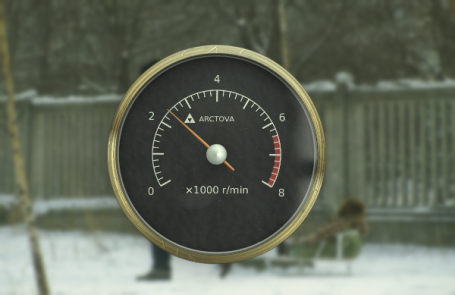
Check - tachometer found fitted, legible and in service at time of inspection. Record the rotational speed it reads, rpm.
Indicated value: 2400 rpm
